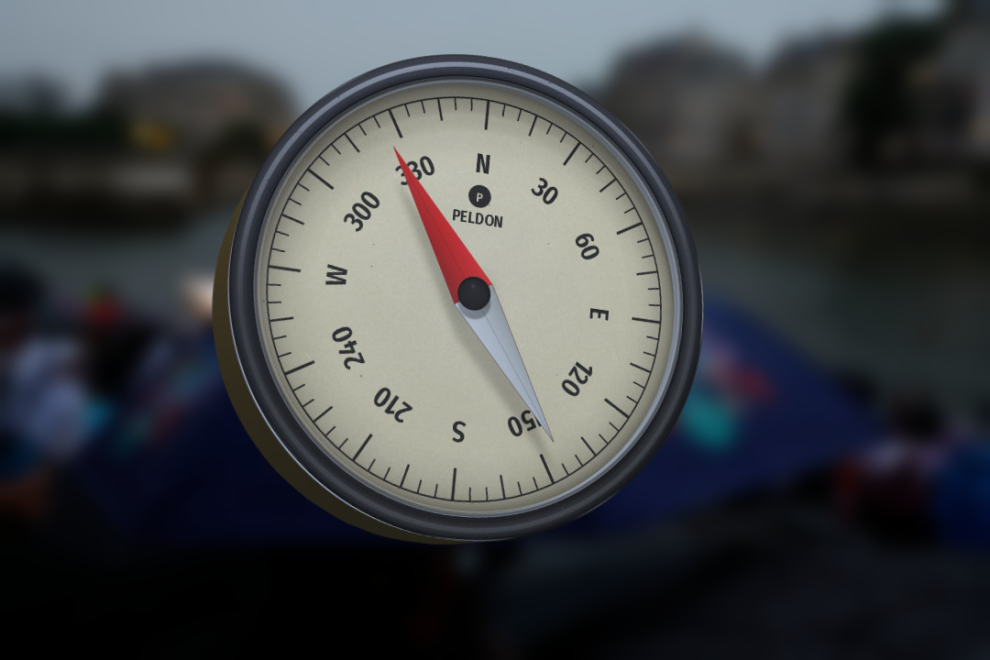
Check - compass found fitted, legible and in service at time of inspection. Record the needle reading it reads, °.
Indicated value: 325 °
